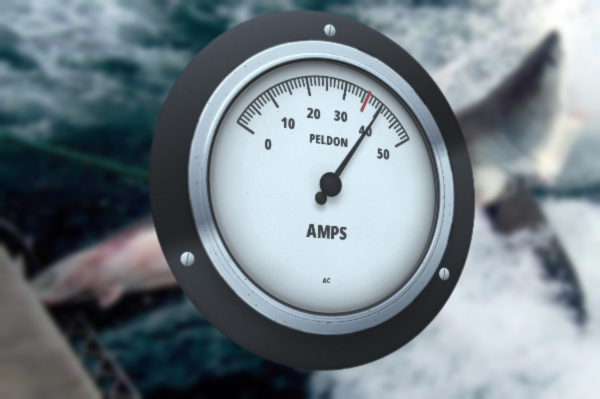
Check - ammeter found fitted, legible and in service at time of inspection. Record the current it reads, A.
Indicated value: 40 A
